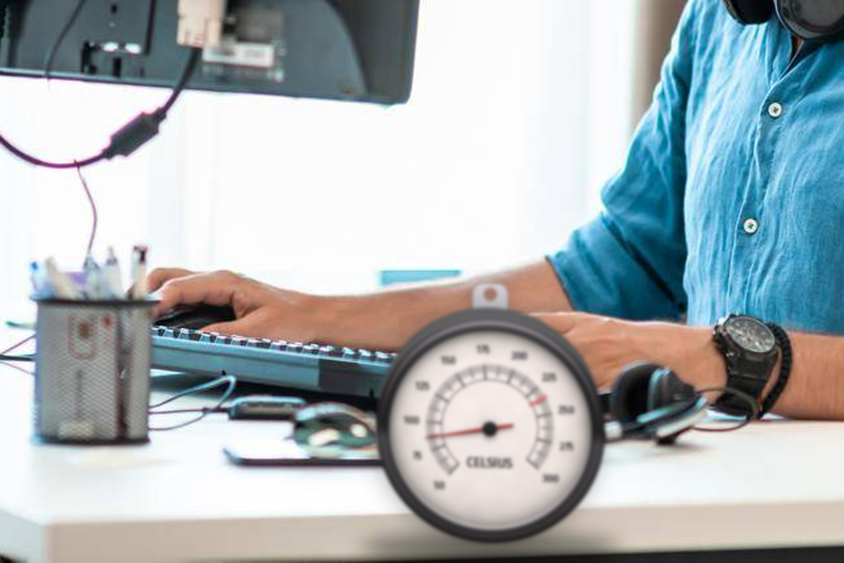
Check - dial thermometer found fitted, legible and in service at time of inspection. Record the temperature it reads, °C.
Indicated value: 87.5 °C
